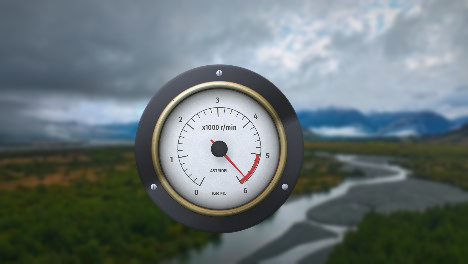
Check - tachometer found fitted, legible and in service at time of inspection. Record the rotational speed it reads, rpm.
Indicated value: 5800 rpm
